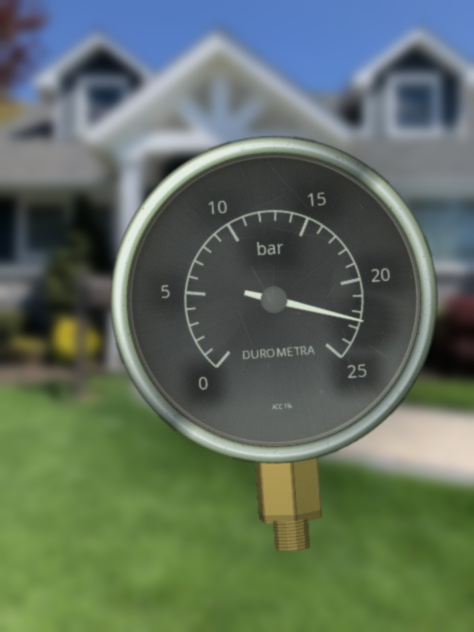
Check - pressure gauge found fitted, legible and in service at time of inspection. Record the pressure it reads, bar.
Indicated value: 22.5 bar
